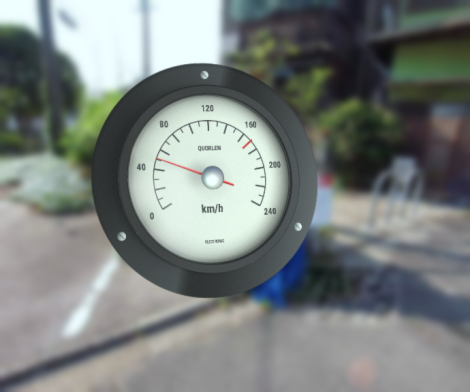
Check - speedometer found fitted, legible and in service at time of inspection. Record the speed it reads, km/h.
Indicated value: 50 km/h
